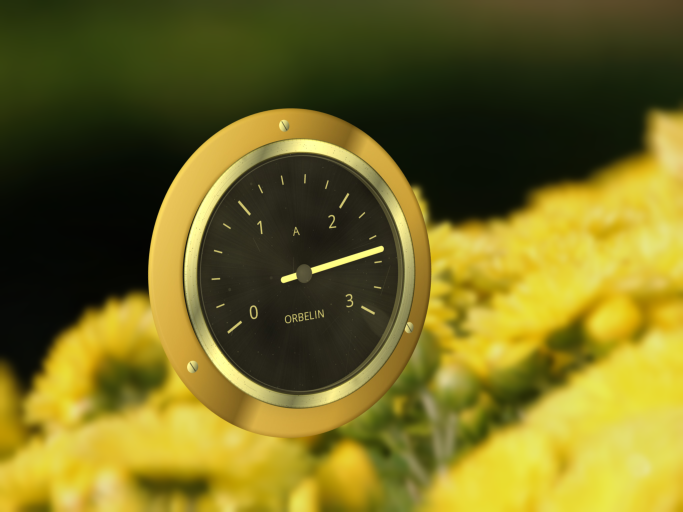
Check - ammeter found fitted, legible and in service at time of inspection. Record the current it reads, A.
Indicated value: 2.5 A
